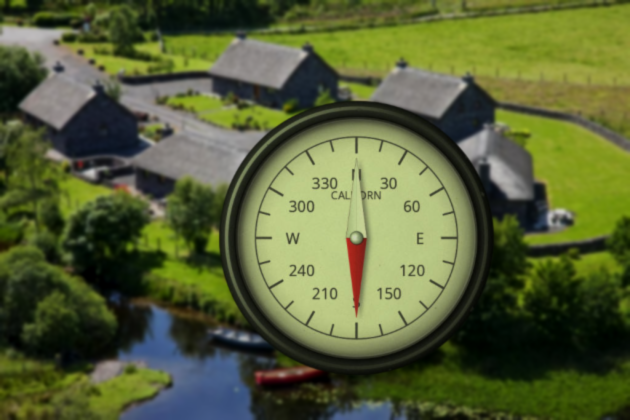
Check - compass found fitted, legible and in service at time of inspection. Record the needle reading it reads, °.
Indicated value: 180 °
